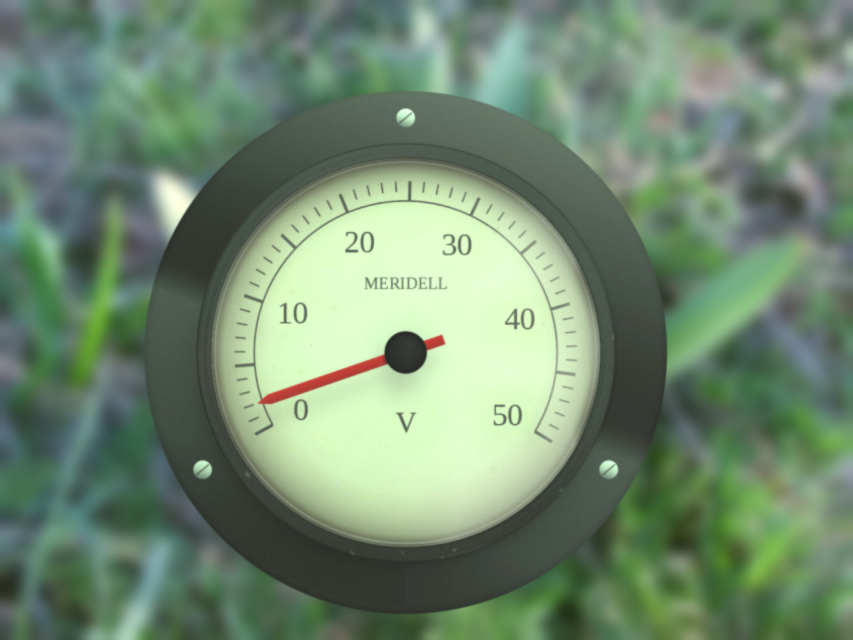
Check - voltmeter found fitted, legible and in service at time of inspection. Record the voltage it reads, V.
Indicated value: 2 V
